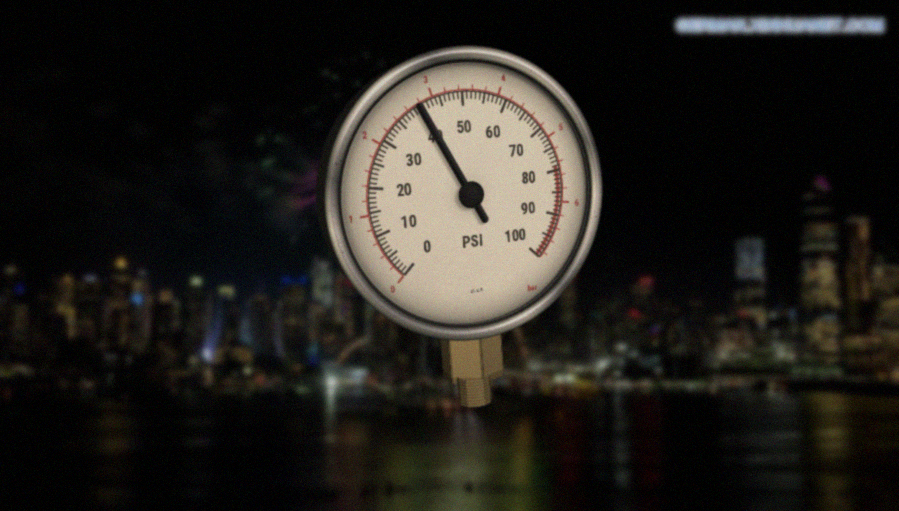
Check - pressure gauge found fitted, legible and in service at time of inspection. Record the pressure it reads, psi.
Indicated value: 40 psi
